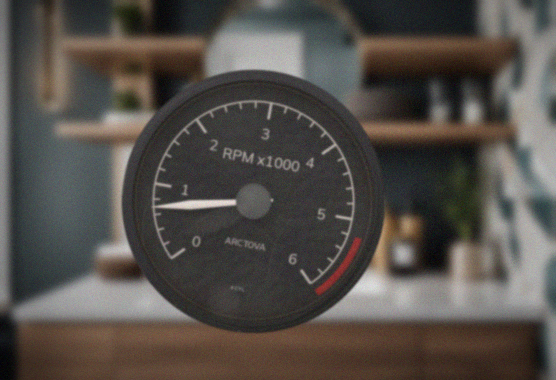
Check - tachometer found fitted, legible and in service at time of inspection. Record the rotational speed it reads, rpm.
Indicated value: 700 rpm
